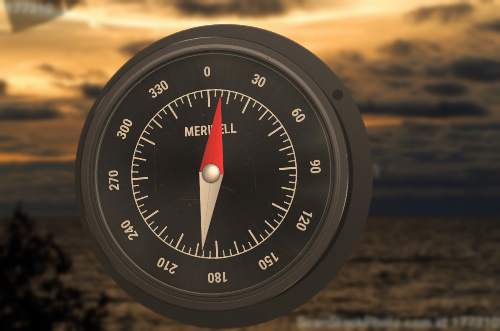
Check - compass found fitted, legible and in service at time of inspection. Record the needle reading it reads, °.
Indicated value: 10 °
